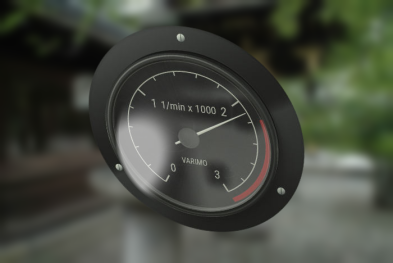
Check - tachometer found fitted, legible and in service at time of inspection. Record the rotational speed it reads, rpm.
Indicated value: 2100 rpm
